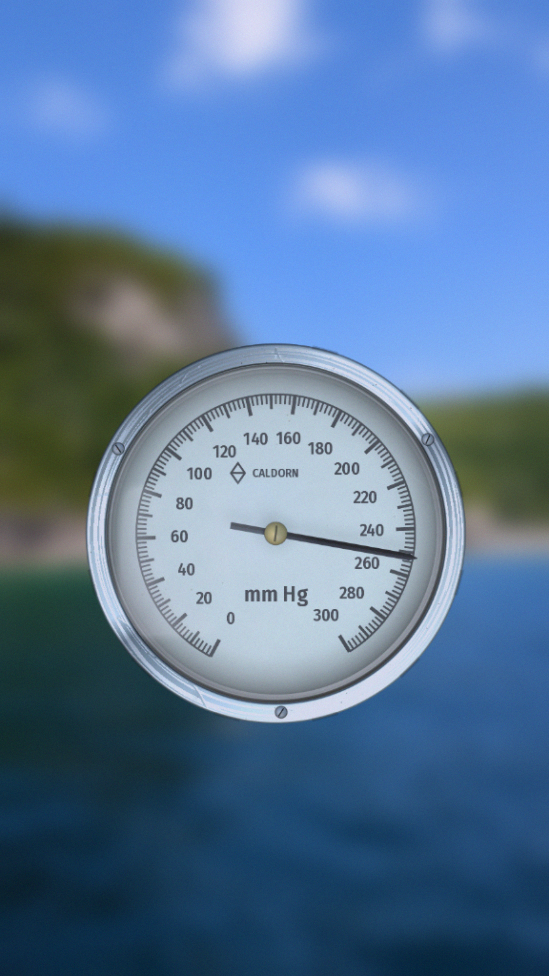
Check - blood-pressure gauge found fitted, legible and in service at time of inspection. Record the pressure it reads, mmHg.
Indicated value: 252 mmHg
